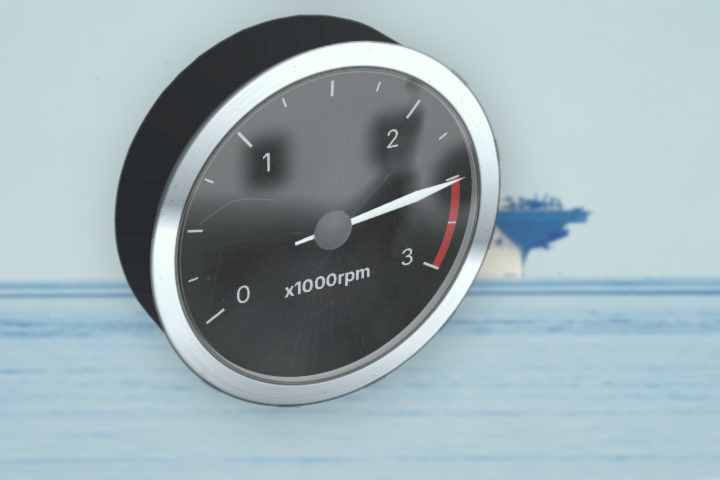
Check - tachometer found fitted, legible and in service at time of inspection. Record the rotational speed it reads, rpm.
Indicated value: 2500 rpm
